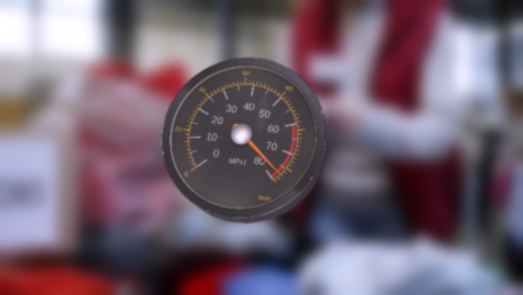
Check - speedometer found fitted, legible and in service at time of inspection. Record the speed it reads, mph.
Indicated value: 77.5 mph
